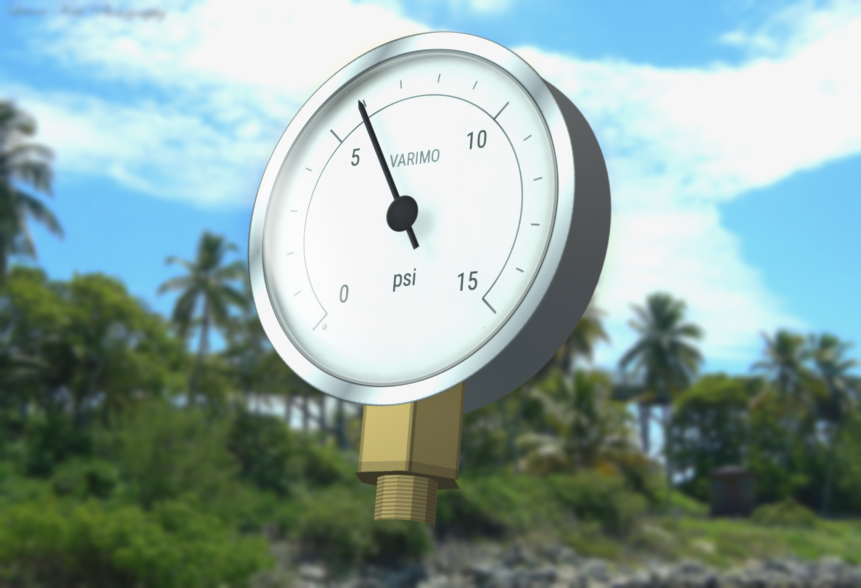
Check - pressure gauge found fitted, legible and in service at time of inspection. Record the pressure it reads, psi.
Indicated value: 6 psi
